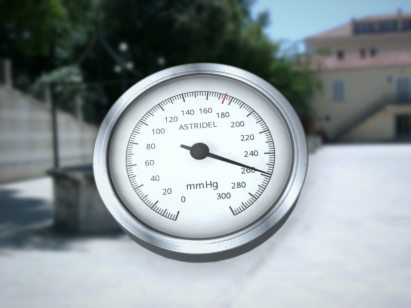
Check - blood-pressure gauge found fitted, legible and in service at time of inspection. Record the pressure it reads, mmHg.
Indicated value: 260 mmHg
